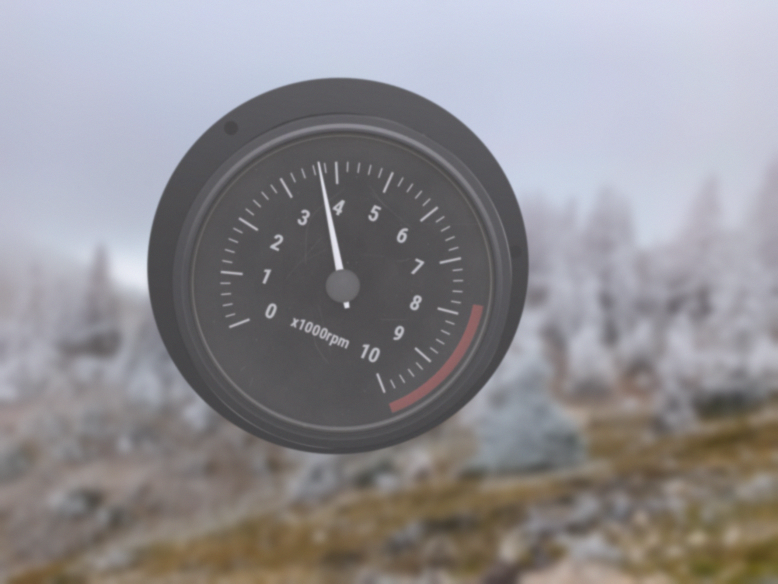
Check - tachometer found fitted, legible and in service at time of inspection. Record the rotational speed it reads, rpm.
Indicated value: 3700 rpm
